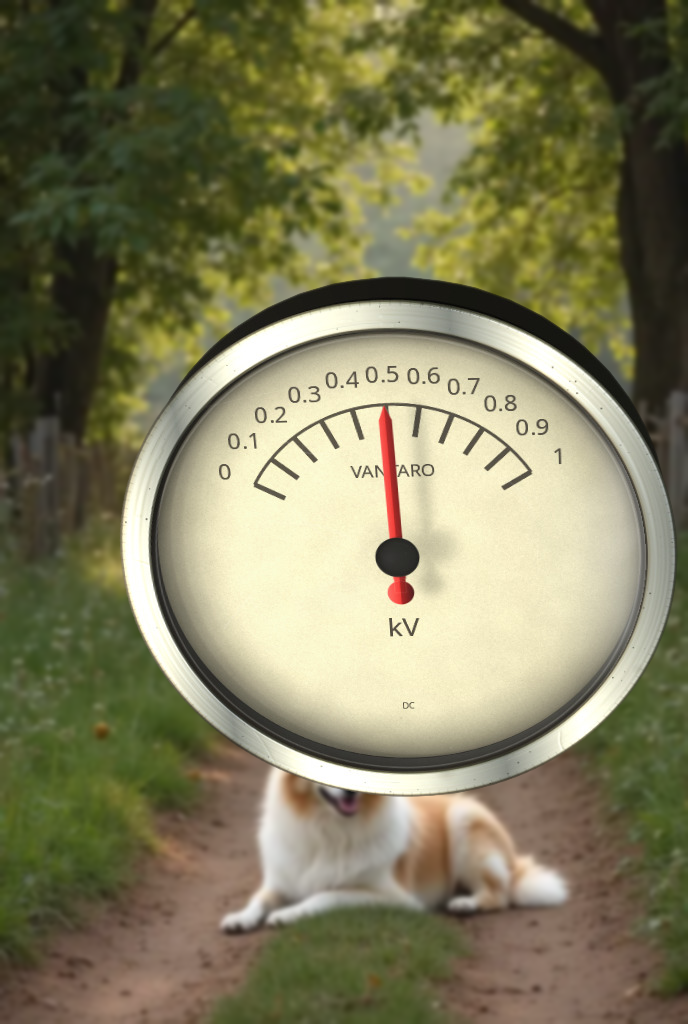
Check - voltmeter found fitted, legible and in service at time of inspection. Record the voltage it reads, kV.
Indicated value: 0.5 kV
